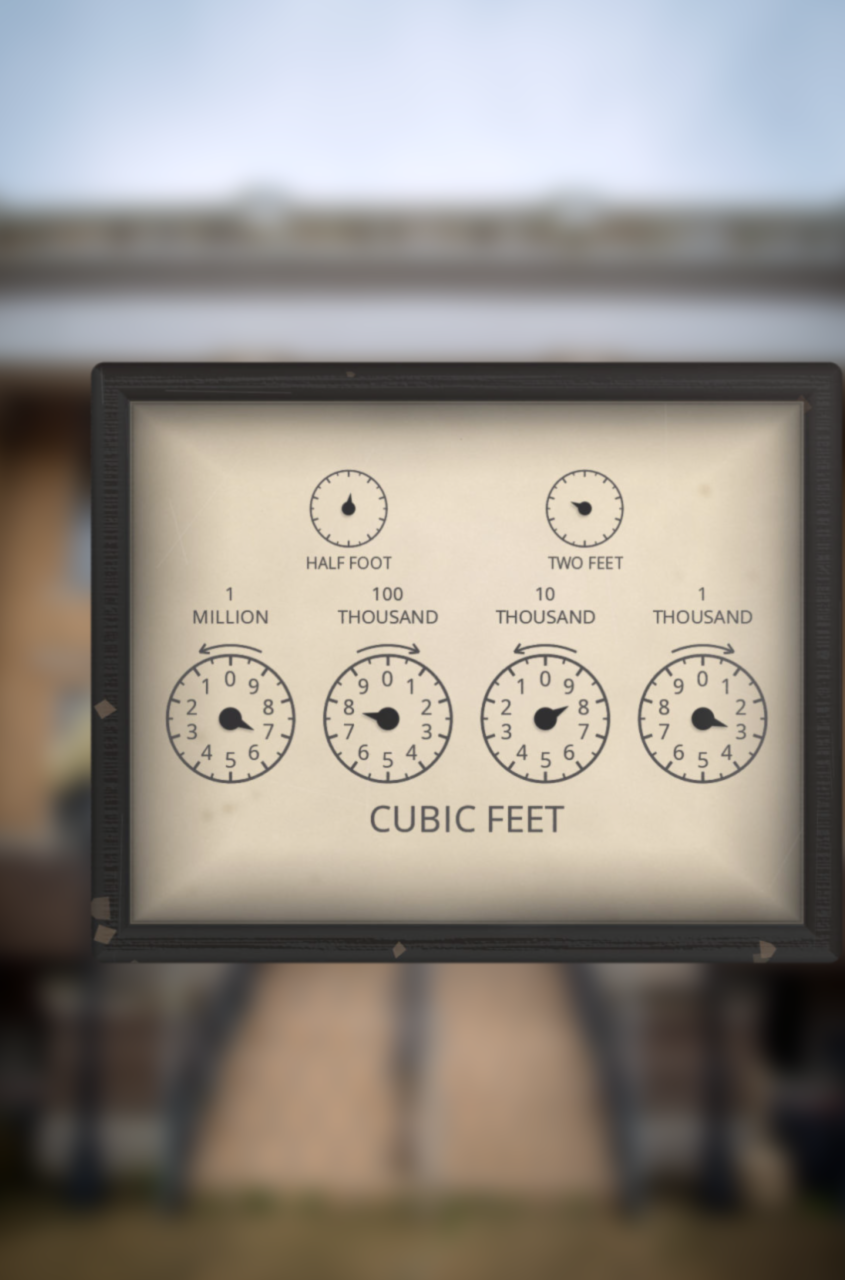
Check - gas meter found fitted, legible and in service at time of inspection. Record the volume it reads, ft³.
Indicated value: 678300 ft³
